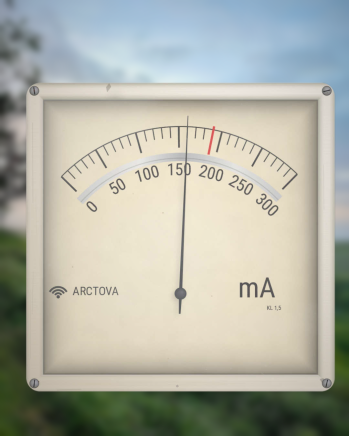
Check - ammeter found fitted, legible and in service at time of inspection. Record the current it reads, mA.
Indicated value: 160 mA
